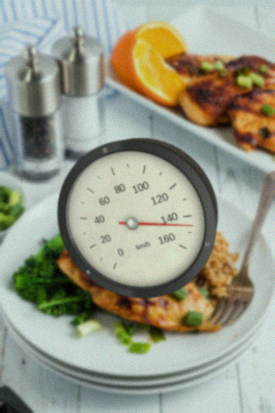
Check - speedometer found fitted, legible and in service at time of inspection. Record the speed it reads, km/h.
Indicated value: 145 km/h
